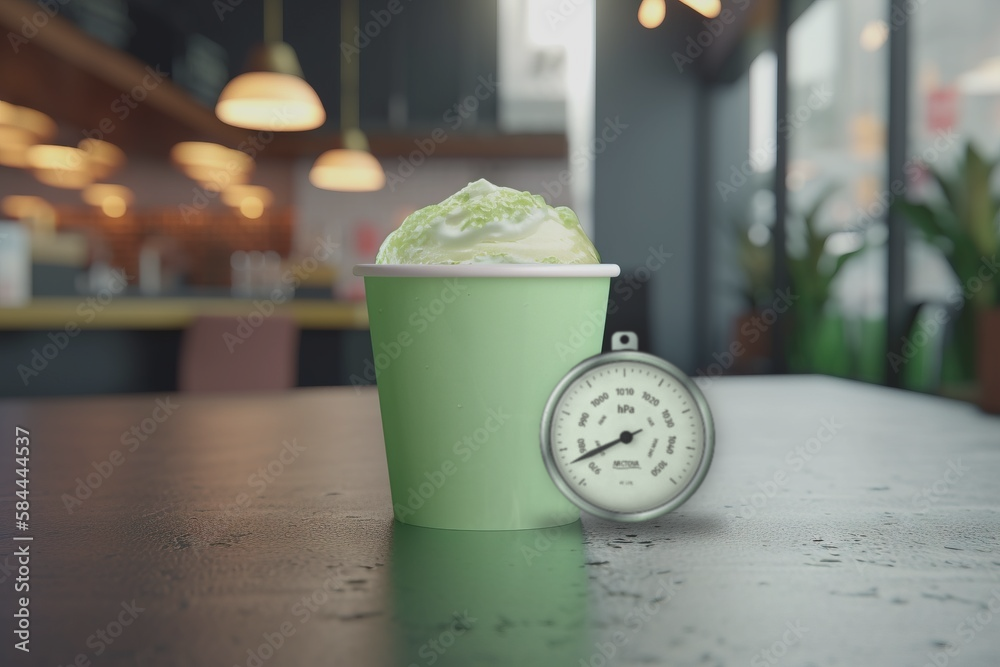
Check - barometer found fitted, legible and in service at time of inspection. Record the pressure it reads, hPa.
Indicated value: 976 hPa
